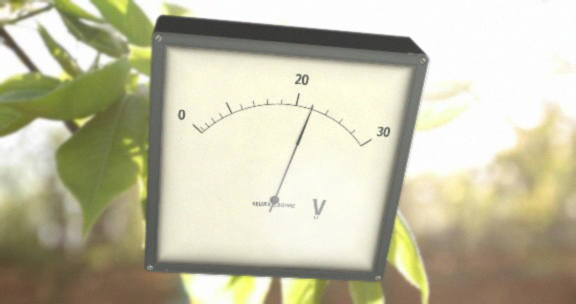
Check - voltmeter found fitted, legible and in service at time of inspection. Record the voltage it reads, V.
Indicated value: 22 V
